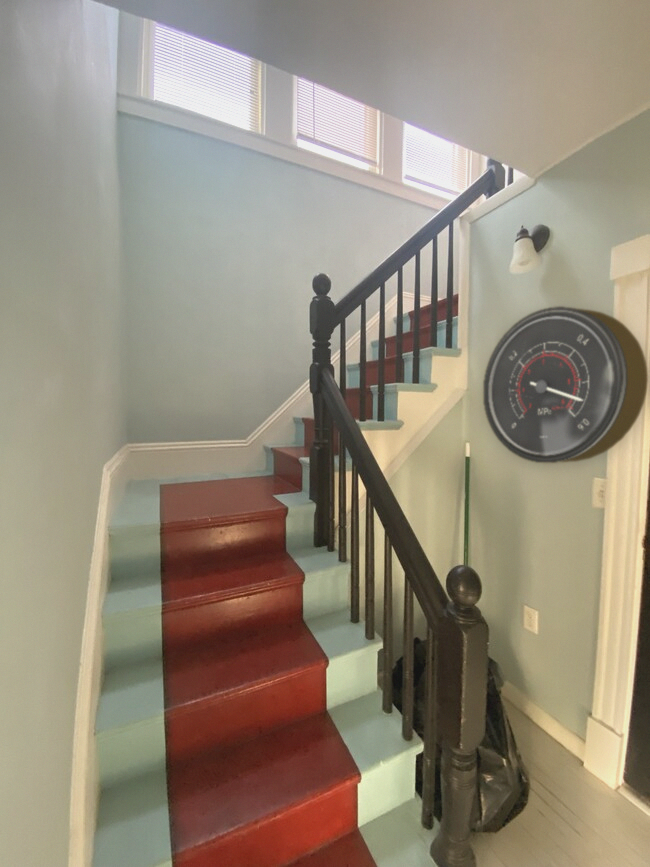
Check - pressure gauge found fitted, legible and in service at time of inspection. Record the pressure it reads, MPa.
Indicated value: 0.55 MPa
